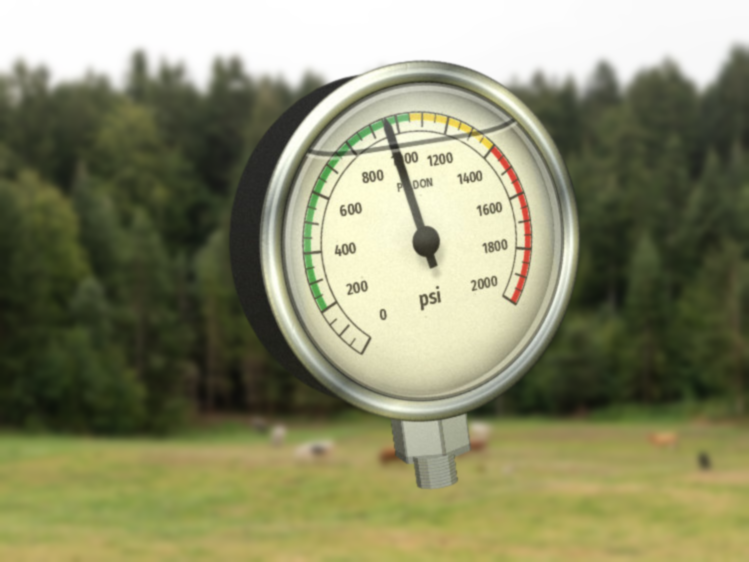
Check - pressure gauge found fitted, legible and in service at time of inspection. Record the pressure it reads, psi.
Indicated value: 950 psi
